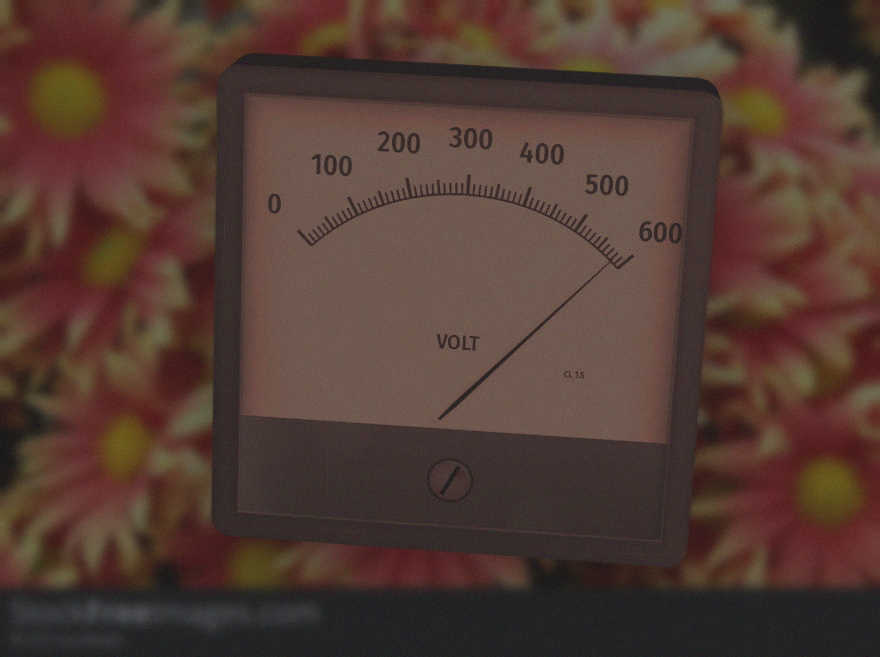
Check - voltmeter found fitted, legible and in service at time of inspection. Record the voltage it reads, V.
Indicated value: 580 V
